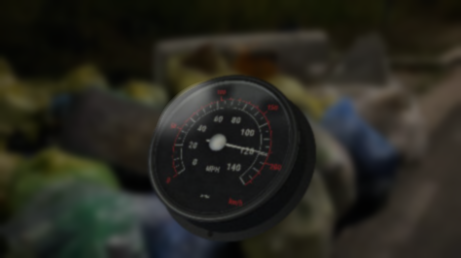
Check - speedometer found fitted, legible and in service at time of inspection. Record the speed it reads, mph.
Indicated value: 120 mph
